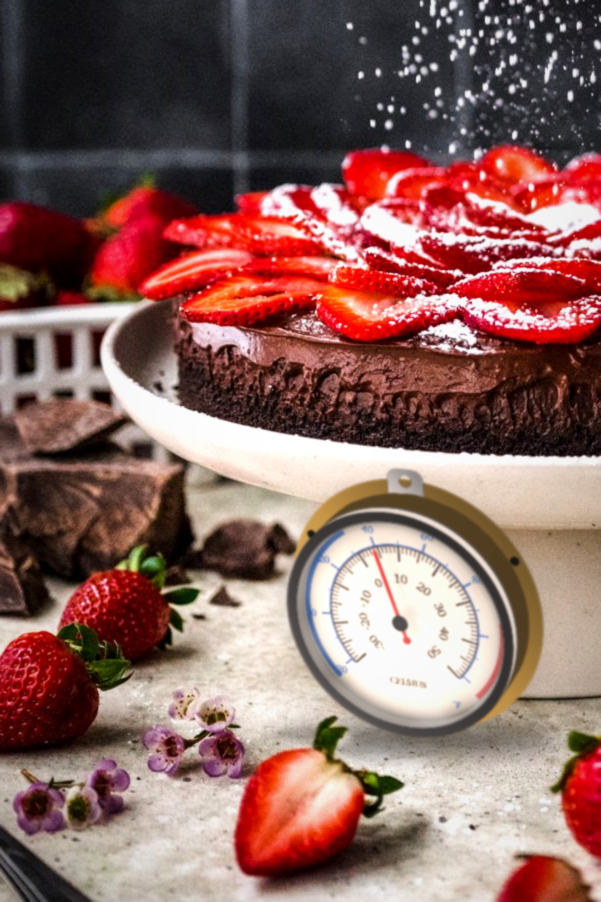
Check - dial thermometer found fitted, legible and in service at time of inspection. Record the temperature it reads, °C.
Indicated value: 5 °C
